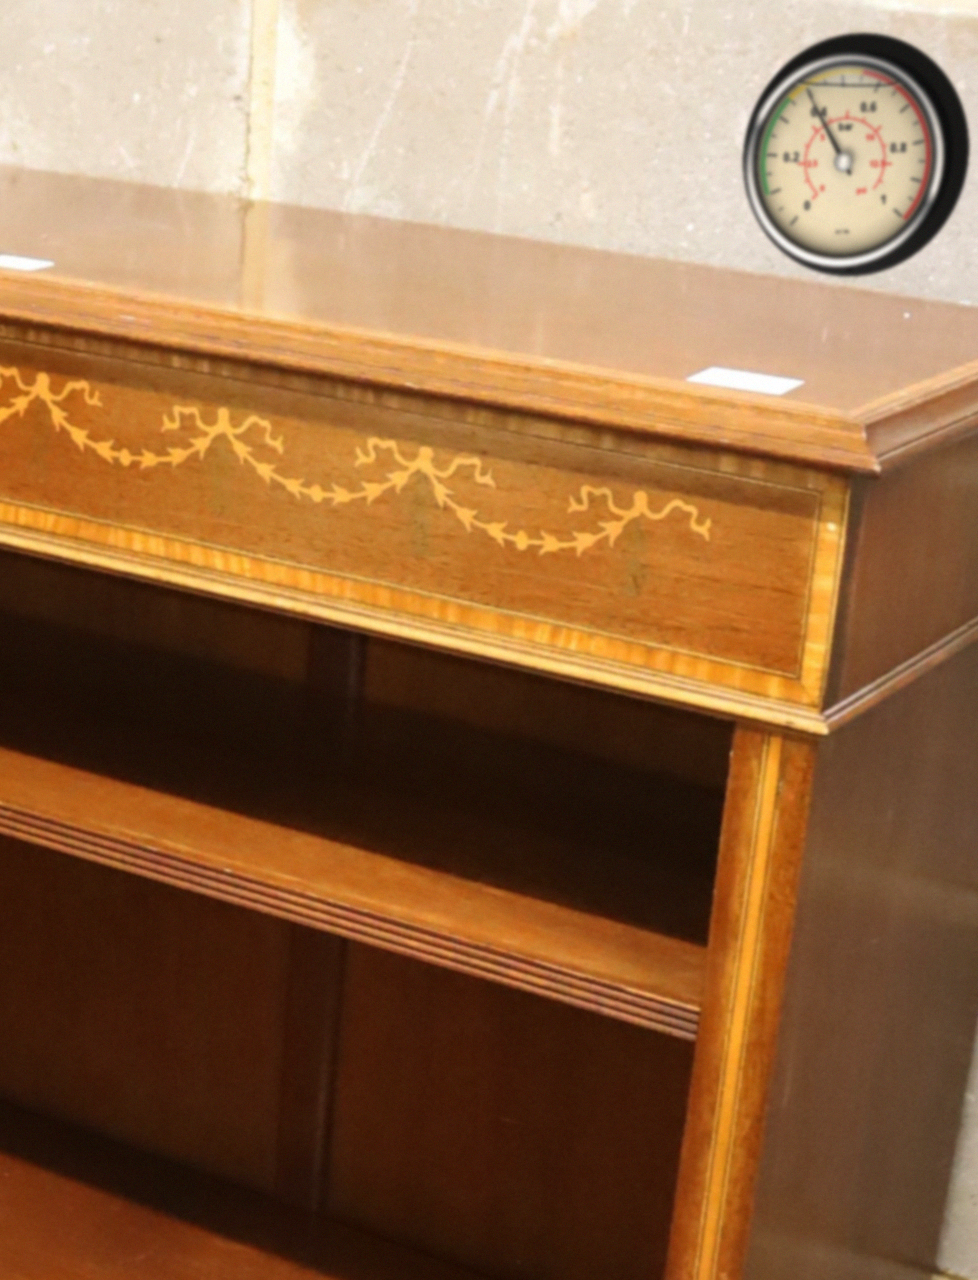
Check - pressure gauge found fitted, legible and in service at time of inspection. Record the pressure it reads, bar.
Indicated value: 0.4 bar
